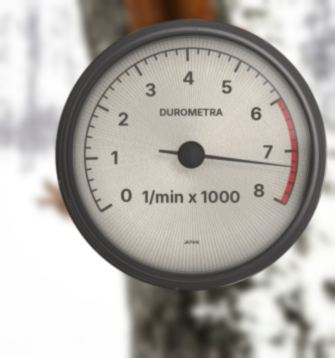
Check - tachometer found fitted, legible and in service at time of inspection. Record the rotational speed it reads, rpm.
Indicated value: 7300 rpm
